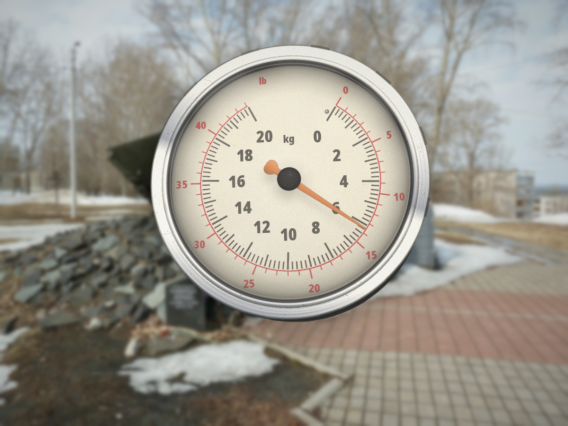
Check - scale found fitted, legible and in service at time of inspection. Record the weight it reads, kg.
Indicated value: 6.2 kg
